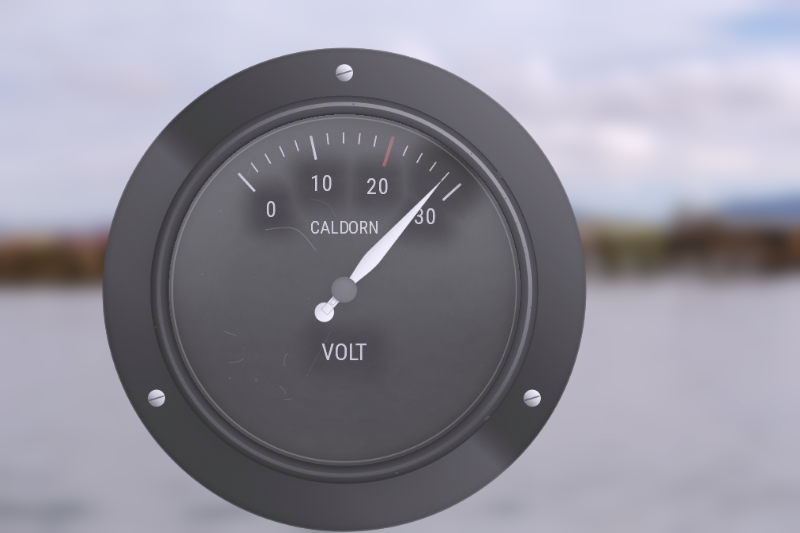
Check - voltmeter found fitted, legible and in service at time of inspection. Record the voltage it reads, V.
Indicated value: 28 V
